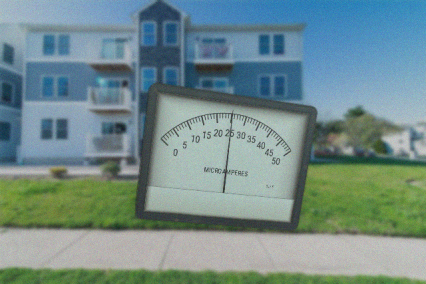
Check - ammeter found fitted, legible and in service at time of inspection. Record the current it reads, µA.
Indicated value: 25 µA
